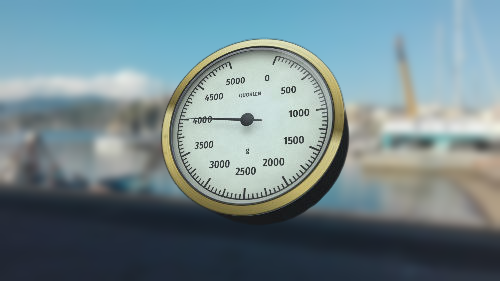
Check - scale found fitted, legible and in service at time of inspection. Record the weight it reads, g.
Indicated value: 4000 g
